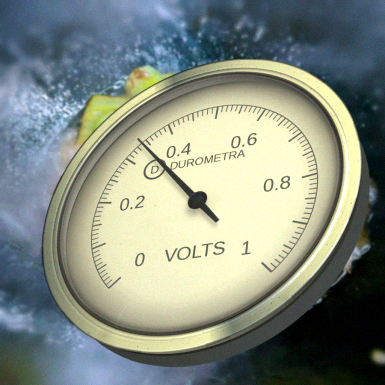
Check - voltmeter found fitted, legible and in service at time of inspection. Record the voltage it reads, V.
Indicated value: 0.34 V
